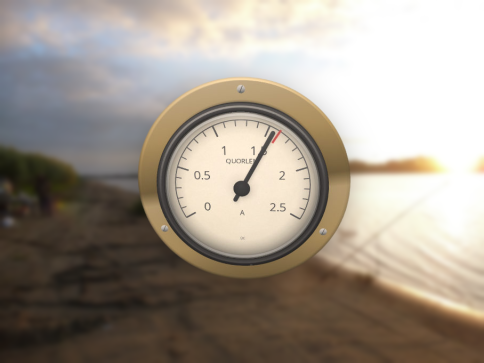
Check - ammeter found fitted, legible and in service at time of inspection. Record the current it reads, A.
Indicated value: 1.55 A
